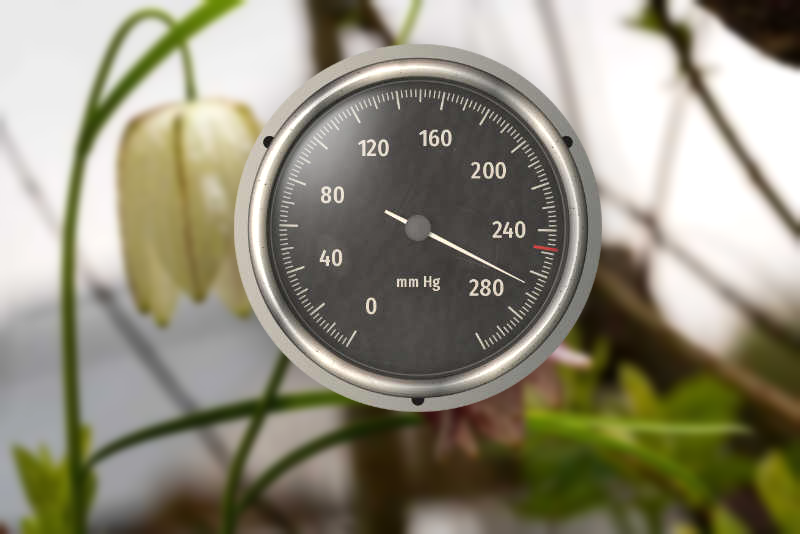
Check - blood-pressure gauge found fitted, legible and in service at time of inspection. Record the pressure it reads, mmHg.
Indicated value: 266 mmHg
